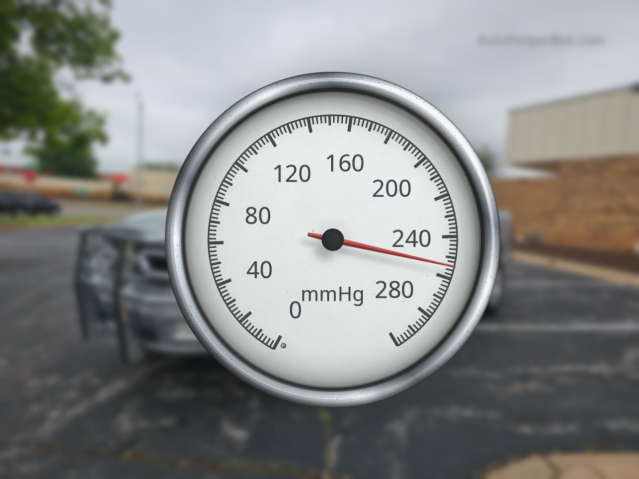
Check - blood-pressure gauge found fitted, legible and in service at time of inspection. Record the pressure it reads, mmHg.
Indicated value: 254 mmHg
